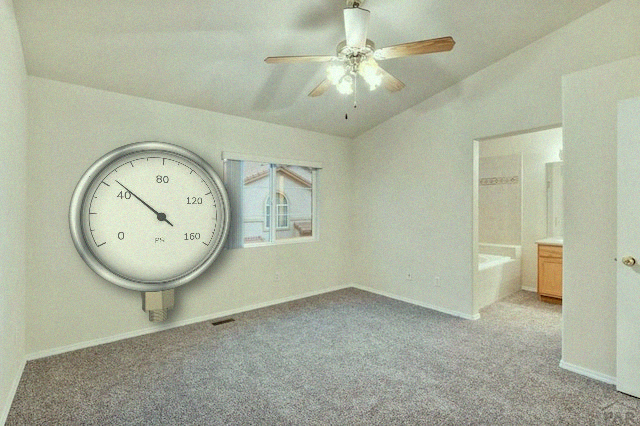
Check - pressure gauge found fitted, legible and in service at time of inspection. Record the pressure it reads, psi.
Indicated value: 45 psi
